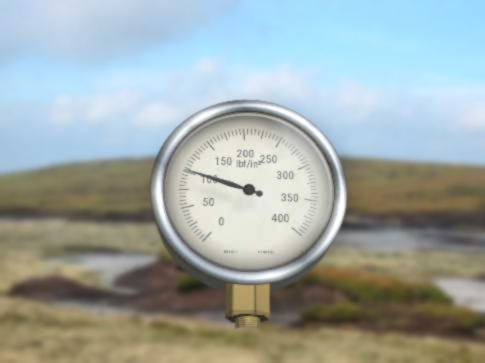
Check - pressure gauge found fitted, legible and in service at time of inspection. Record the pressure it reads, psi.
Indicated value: 100 psi
